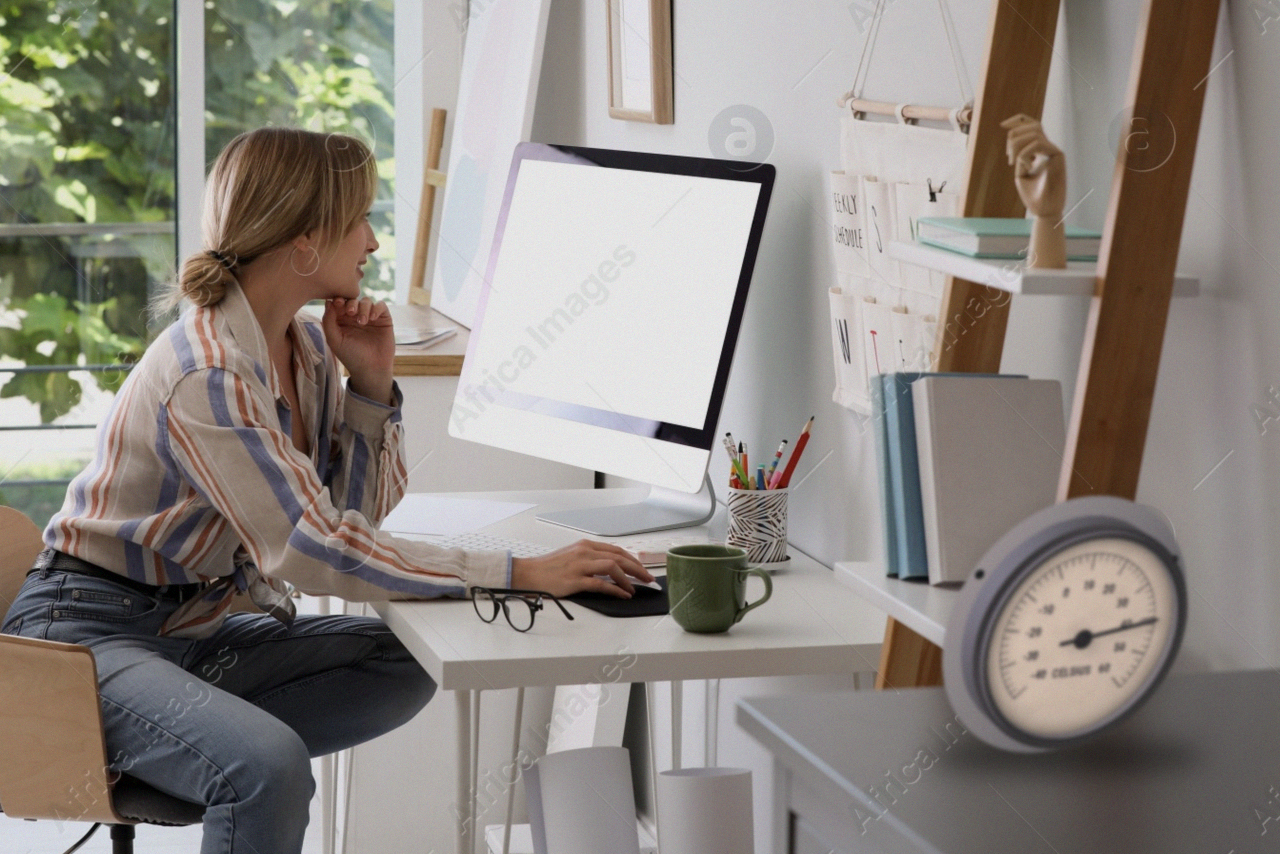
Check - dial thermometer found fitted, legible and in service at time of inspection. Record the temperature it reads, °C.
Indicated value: 40 °C
